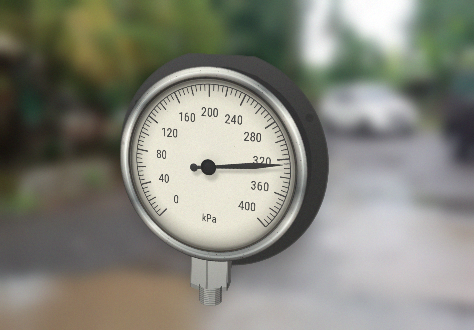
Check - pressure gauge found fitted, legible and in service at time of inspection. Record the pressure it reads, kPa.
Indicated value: 325 kPa
